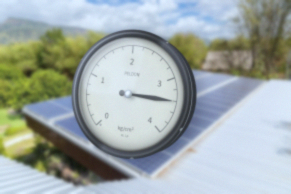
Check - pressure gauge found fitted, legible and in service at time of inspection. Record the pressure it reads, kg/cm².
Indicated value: 3.4 kg/cm²
